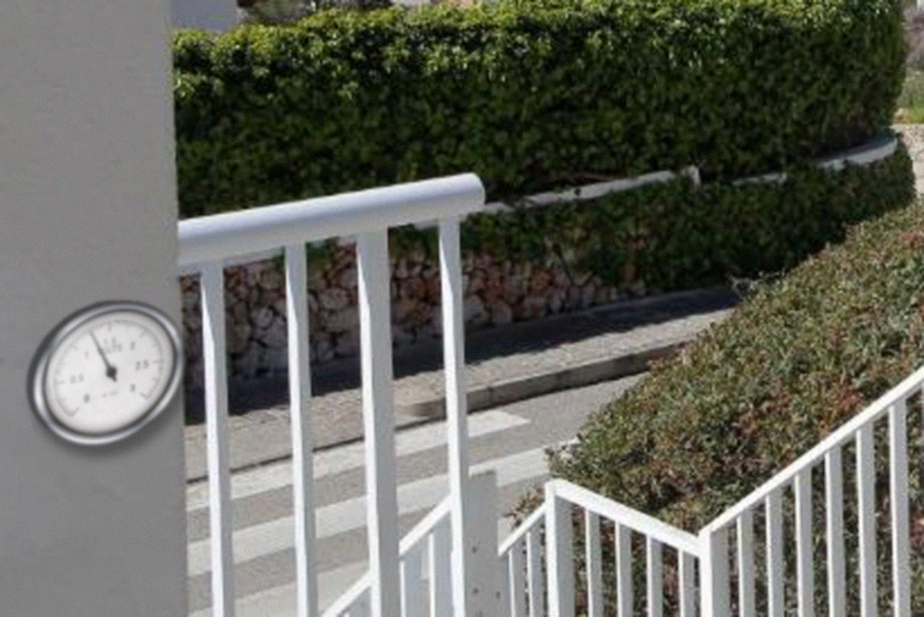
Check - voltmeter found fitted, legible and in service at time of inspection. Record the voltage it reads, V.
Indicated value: 1.25 V
